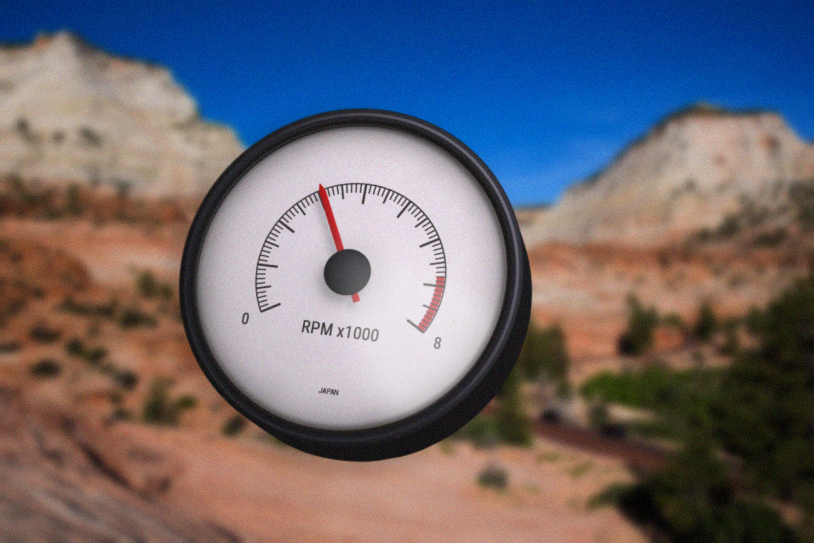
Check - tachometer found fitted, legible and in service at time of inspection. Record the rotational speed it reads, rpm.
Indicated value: 3100 rpm
